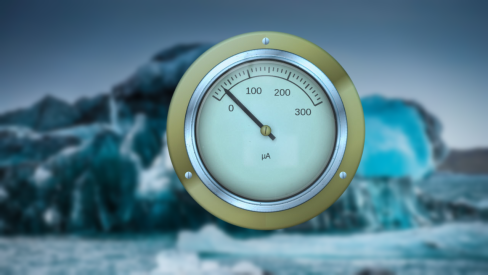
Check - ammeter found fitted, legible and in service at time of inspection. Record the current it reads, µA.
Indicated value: 30 µA
